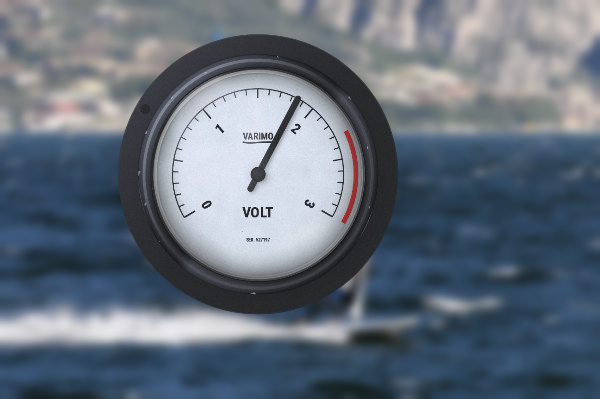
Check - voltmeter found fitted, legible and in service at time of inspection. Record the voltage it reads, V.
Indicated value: 1.85 V
